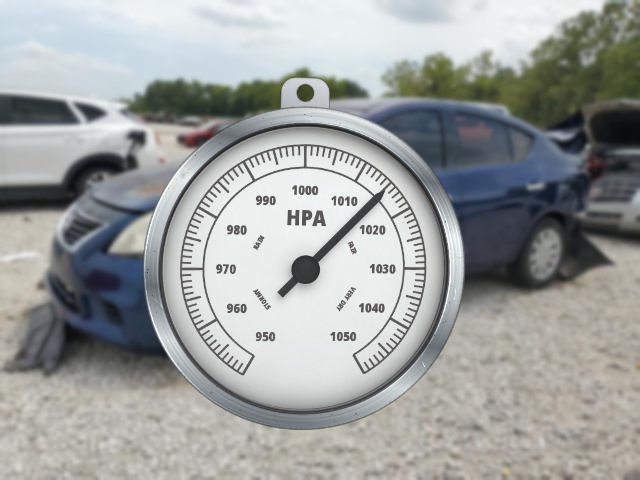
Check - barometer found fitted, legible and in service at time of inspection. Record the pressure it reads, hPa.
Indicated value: 1015 hPa
